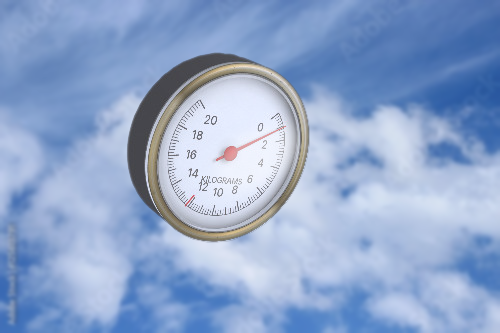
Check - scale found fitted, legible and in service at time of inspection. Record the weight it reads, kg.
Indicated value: 1 kg
